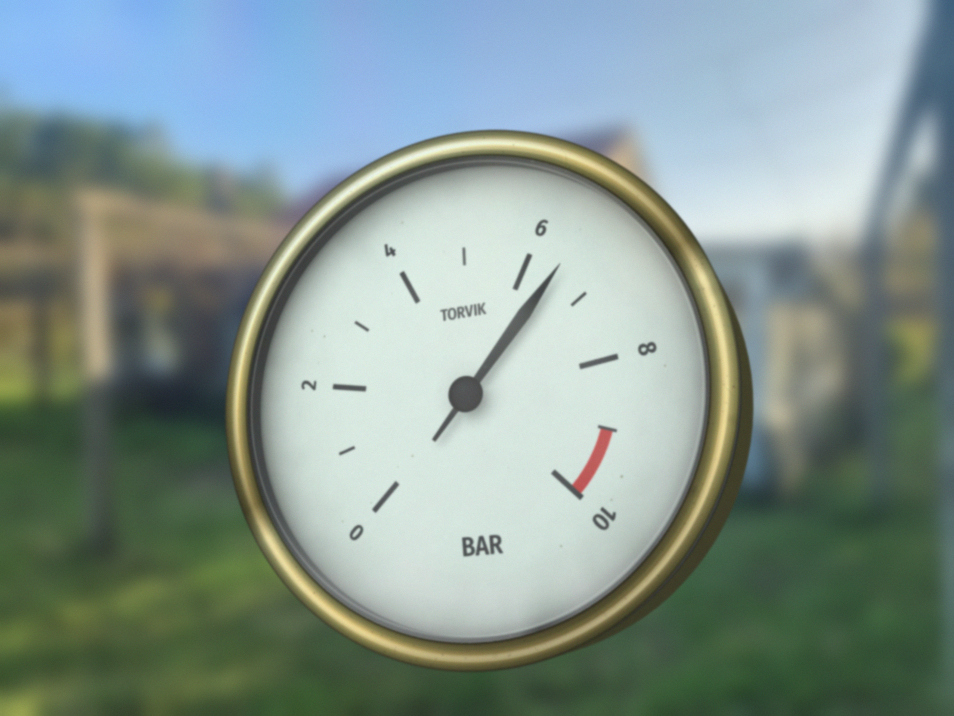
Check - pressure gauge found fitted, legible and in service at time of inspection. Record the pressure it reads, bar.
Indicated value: 6.5 bar
